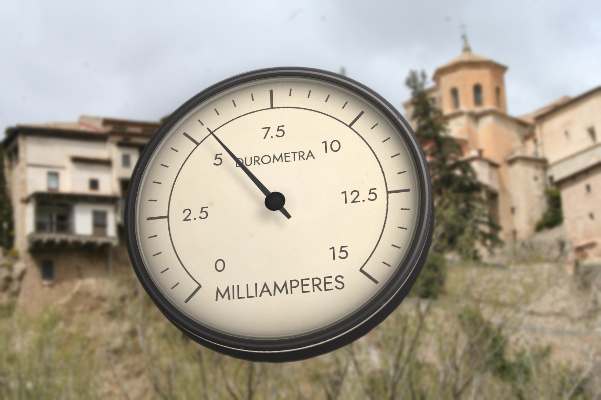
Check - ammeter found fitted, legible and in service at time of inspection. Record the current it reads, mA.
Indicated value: 5.5 mA
